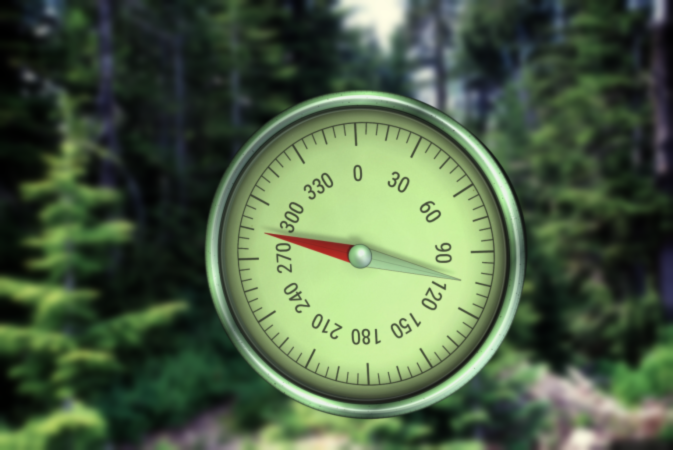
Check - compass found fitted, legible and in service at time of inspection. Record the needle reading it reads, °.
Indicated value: 285 °
